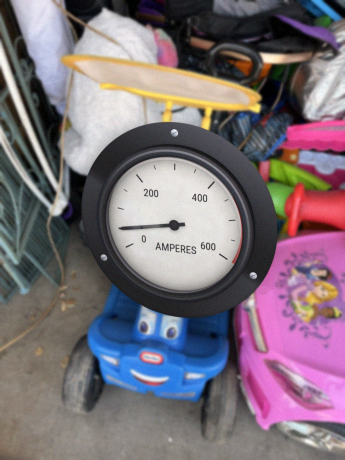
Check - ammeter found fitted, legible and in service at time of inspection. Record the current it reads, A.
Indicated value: 50 A
